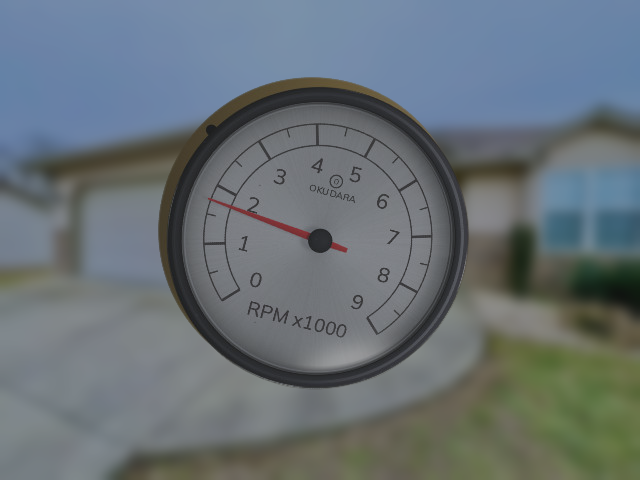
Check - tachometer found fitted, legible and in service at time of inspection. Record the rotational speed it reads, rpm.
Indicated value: 1750 rpm
